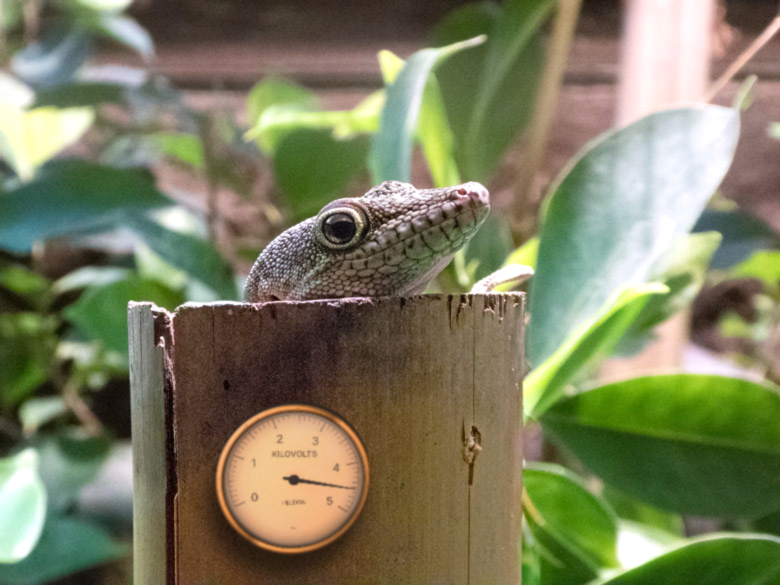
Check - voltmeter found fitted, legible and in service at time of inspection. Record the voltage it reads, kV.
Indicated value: 4.5 kV
